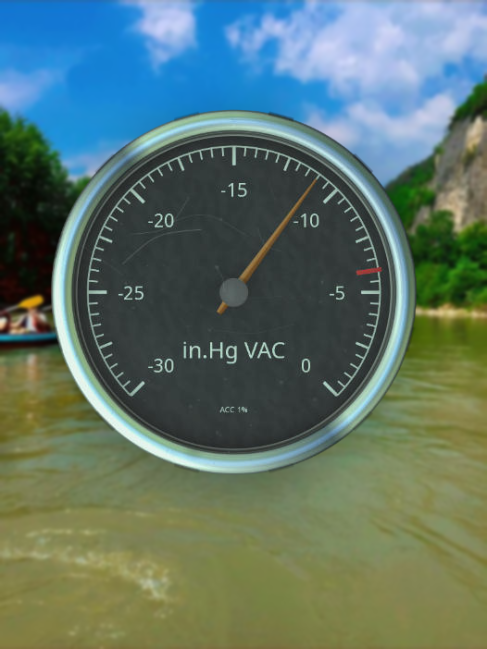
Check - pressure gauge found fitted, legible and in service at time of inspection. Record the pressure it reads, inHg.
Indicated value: -11 inHg
